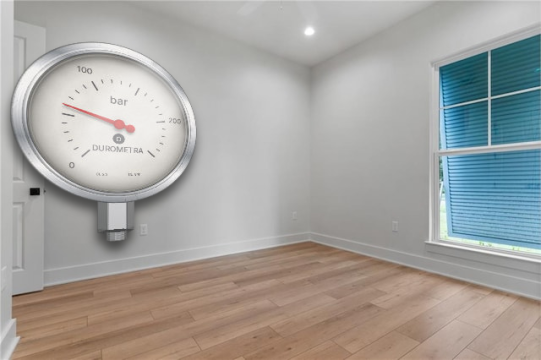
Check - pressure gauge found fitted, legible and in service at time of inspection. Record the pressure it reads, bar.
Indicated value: 60 bar
